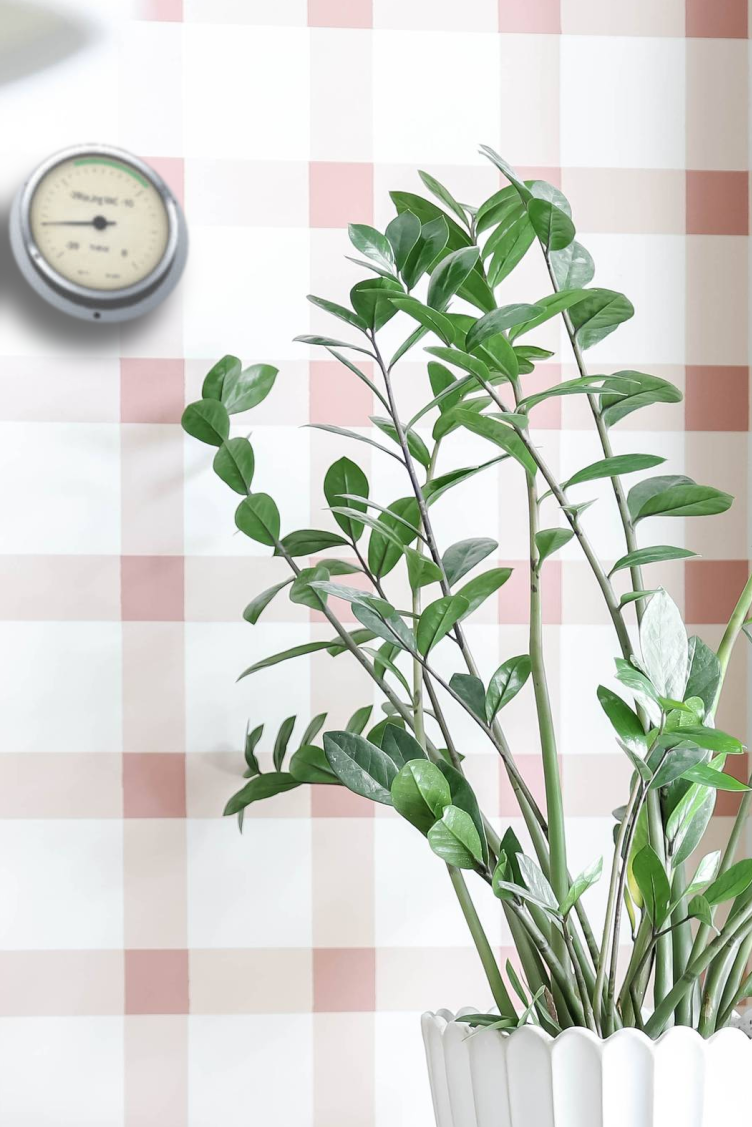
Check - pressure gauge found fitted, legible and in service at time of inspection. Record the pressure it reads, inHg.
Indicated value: -26 inHg
